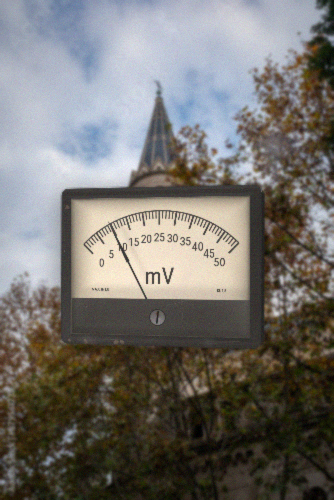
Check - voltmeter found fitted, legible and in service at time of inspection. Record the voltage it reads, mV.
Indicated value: 10 mV
